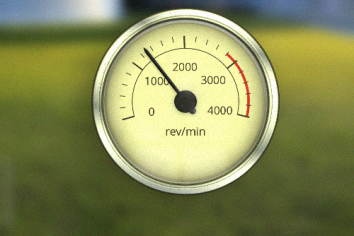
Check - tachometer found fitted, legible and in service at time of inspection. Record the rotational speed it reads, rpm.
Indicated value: 1300 rpm
